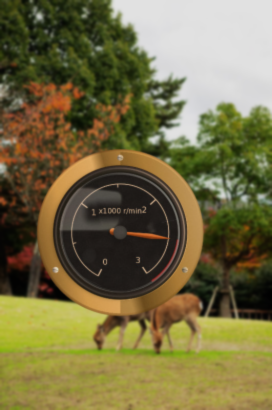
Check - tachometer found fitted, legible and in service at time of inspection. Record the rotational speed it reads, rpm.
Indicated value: 2500 rpm
